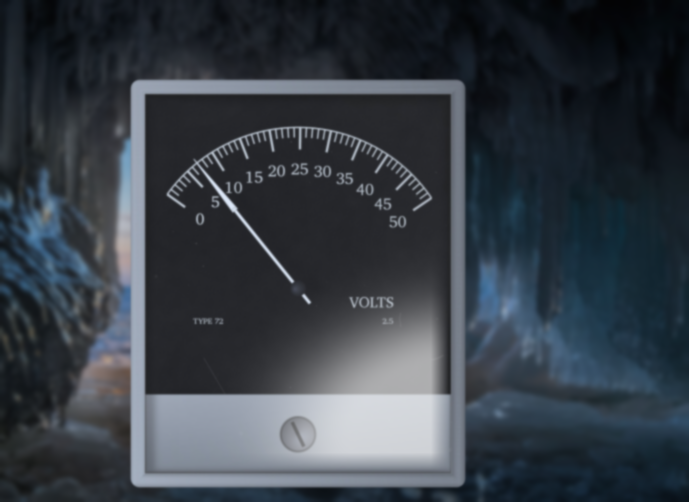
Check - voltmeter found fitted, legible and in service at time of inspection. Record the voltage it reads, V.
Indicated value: 7 V
